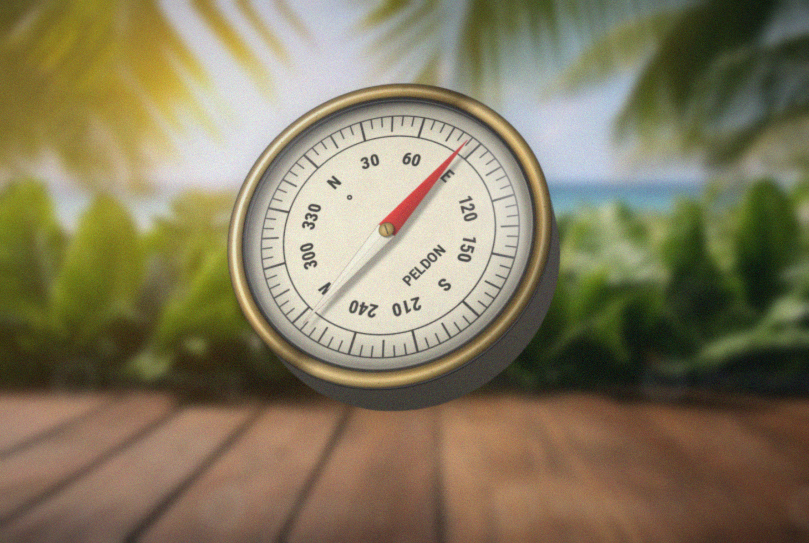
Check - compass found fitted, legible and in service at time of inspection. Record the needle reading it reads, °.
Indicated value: 85 °
